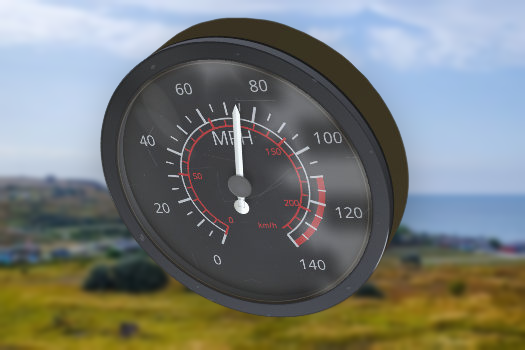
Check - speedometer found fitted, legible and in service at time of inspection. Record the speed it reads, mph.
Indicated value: 75 mph
